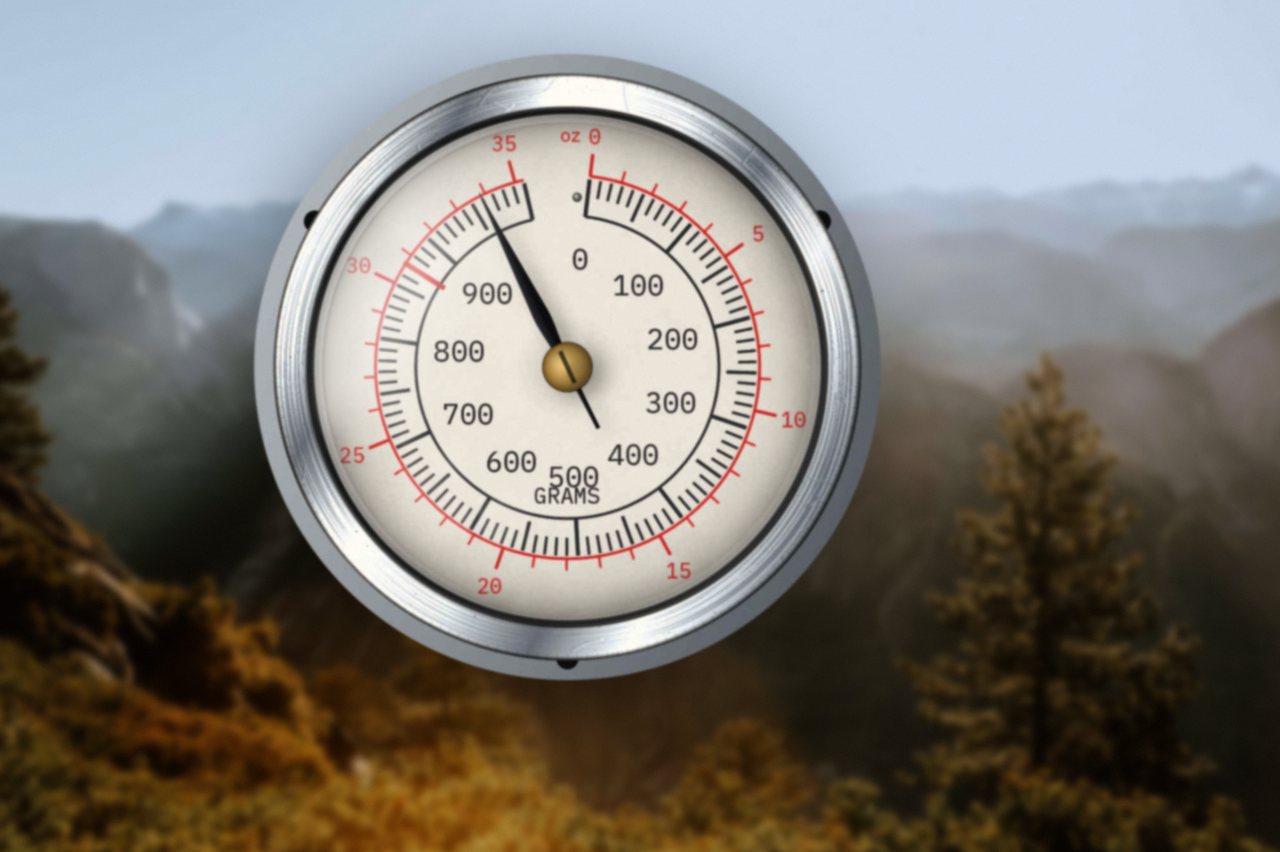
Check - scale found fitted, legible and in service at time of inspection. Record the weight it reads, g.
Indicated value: 960 g
